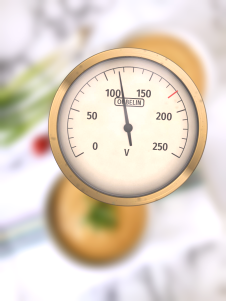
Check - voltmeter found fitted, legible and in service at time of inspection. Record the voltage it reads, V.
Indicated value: 115 V
